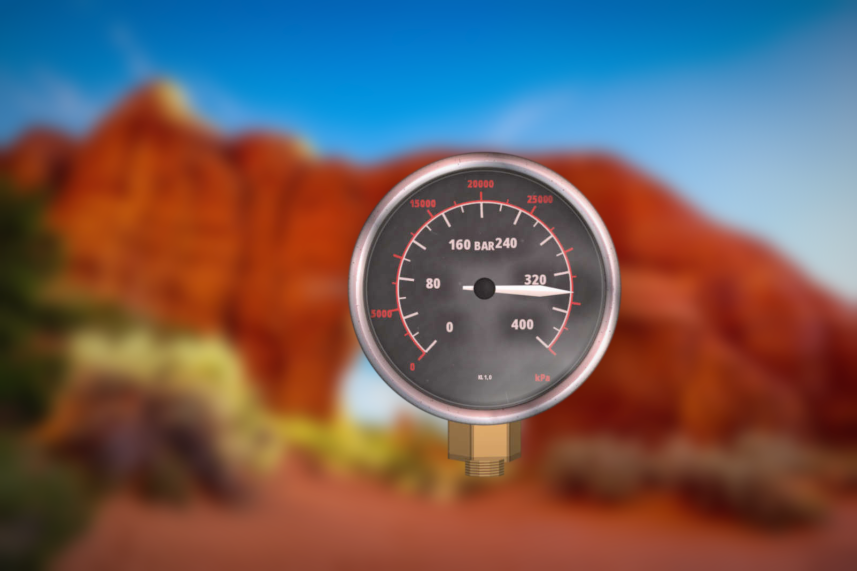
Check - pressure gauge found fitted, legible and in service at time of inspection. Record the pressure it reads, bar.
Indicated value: 340 bar
